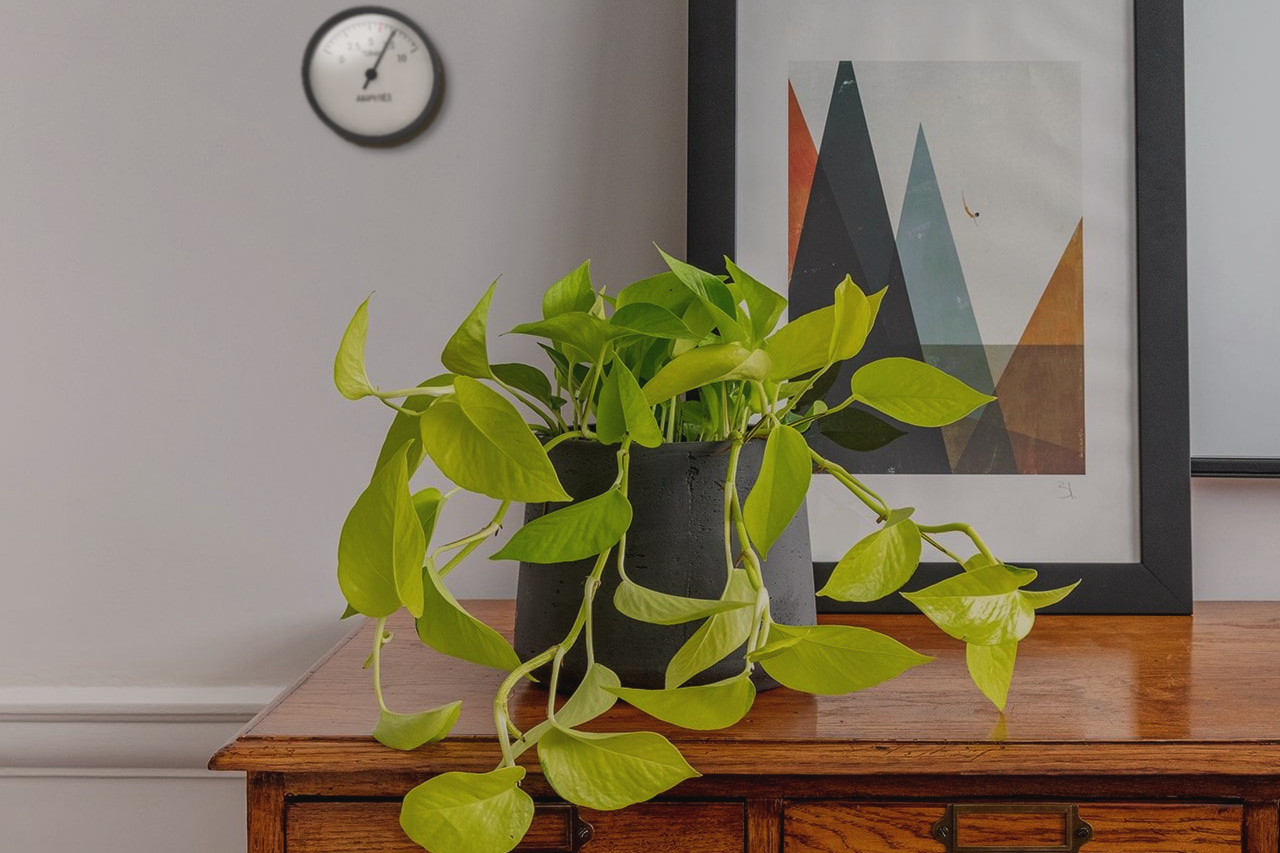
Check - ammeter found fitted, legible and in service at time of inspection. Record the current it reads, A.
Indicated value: 7.5 A
